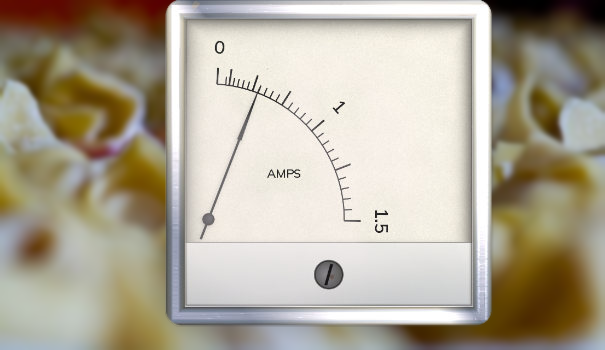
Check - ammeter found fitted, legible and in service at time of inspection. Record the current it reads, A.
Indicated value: 0.55 A
